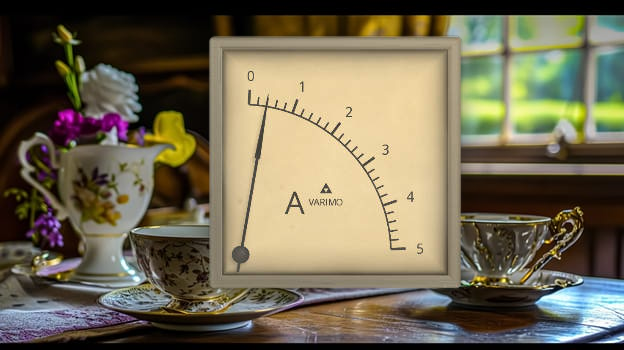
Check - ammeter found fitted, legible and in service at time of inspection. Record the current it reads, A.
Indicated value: 0.4 A
